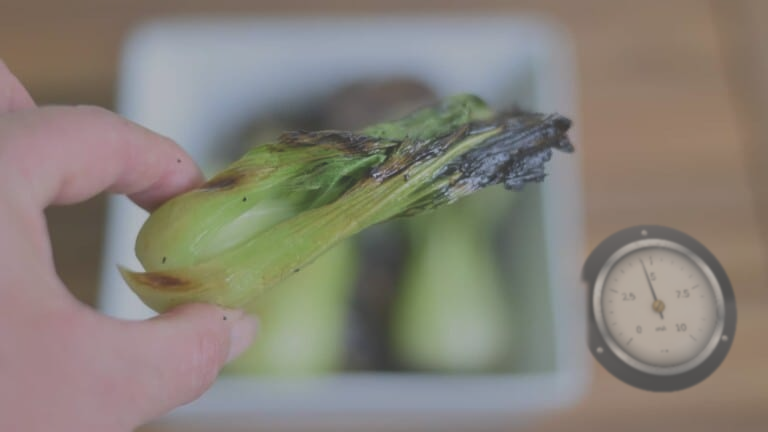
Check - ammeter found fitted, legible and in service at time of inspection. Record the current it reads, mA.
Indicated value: 4.5 mA
